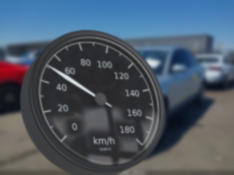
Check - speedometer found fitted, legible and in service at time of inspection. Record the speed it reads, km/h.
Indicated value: 50 km/h
